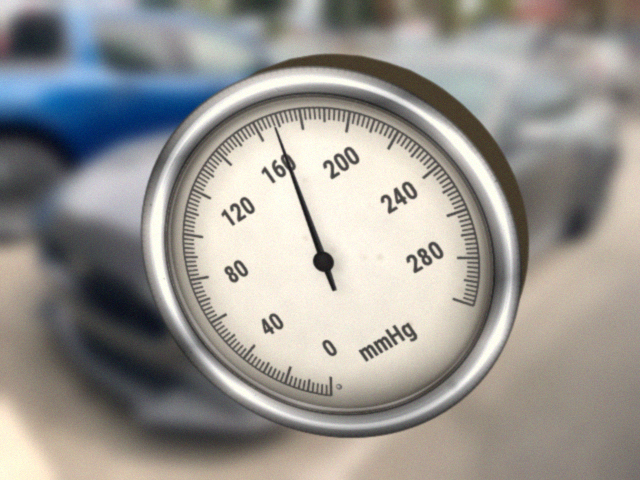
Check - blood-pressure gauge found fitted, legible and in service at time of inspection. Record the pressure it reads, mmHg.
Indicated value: 170 mmHg
